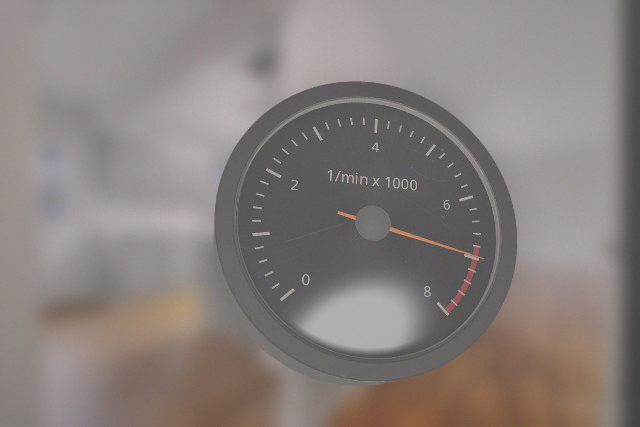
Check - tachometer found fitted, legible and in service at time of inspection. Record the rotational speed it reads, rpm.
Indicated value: 7000 rpm
